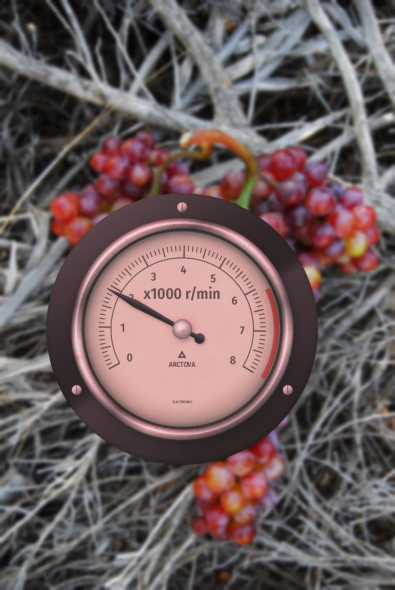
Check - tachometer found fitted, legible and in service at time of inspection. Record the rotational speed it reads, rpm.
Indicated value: 1900 rpm
